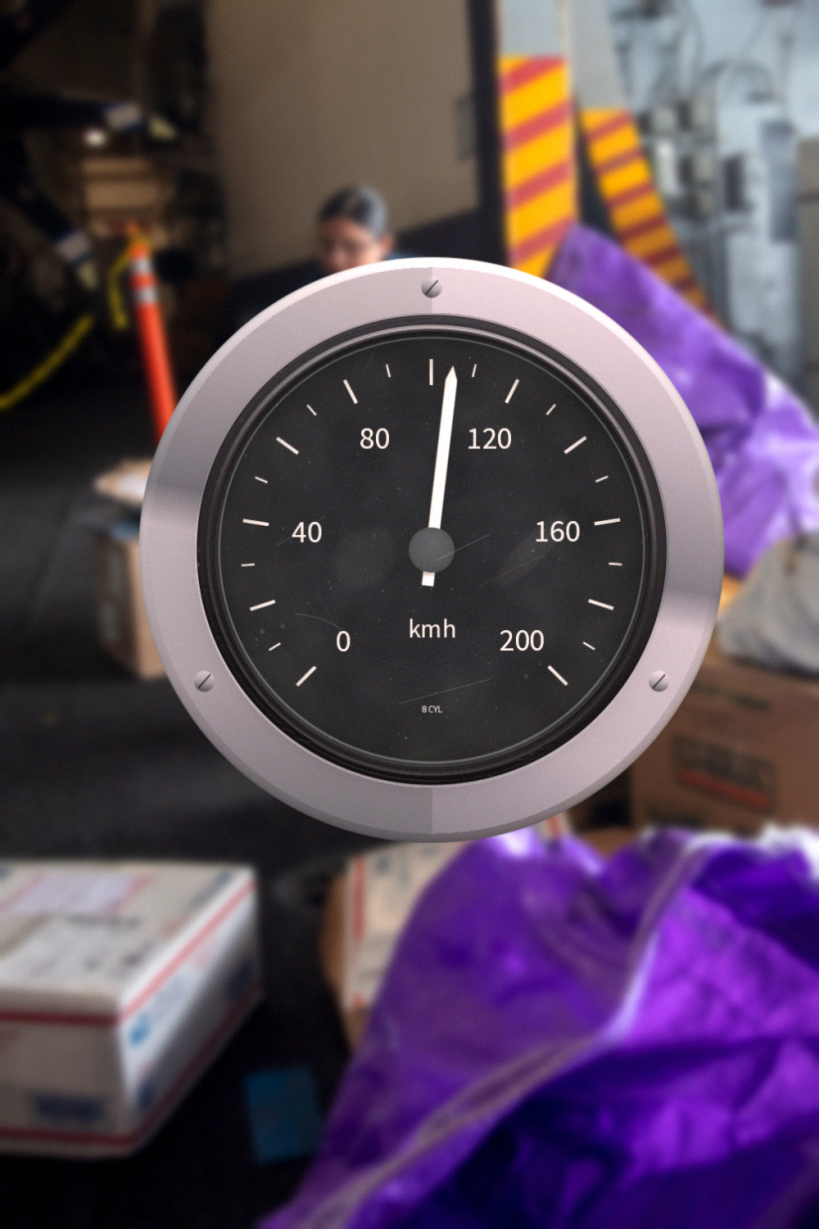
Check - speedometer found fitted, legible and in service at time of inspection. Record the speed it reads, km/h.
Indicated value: 105 km/h
